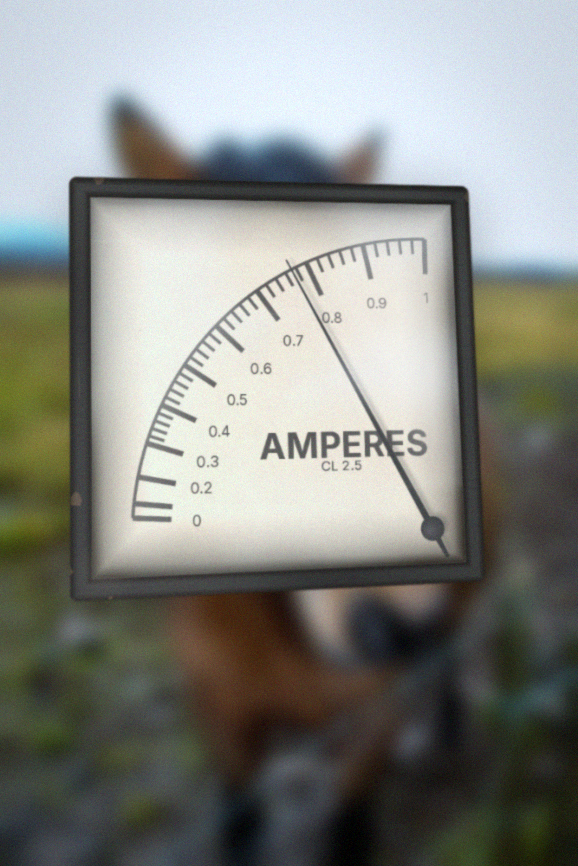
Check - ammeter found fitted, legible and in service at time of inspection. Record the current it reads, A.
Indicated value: 0.77 A
